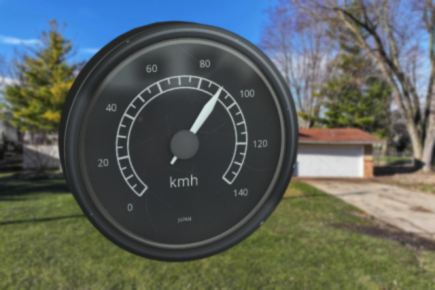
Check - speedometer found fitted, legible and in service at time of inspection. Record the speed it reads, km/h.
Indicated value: 90 km/h
